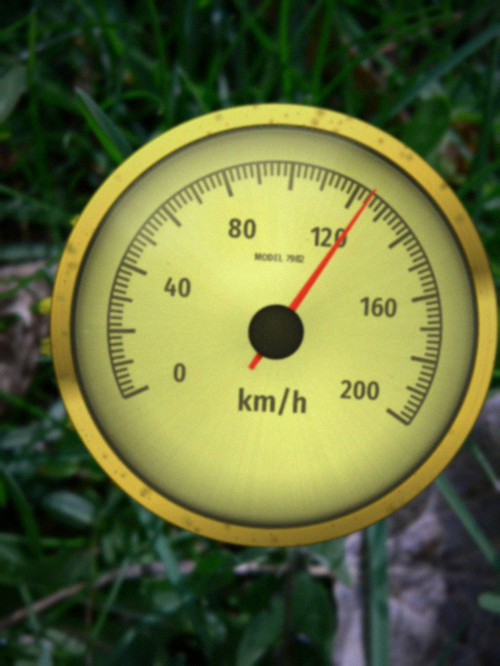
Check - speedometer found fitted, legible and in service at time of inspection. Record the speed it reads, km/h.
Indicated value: 124 km/h
